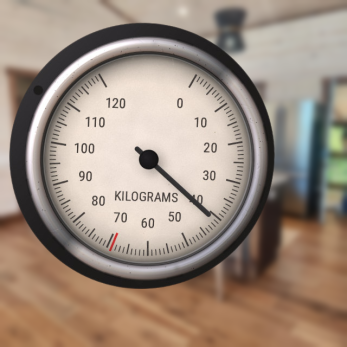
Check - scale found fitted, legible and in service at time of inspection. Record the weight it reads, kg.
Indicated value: 41 kg
